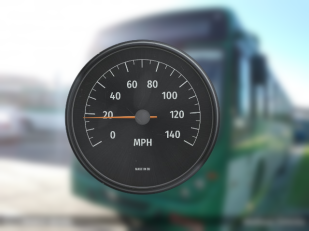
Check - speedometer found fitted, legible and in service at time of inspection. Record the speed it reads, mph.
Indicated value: 17.5 mph
